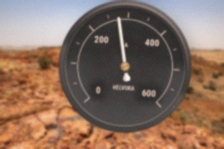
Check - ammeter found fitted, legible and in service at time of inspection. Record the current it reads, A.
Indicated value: 275 A
